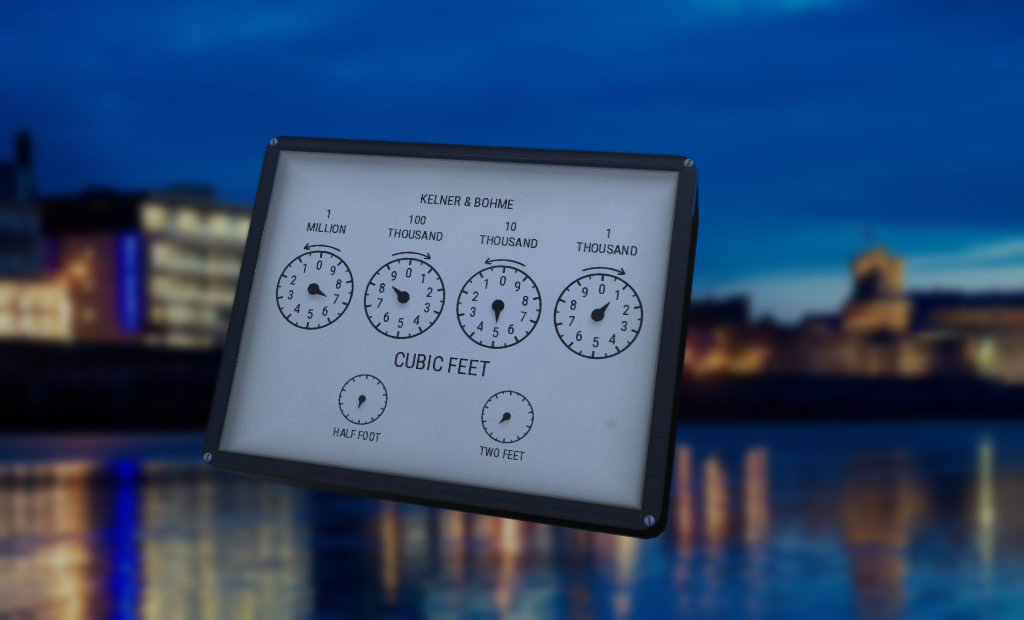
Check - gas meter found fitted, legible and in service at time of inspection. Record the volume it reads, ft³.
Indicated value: 685100 ft³
